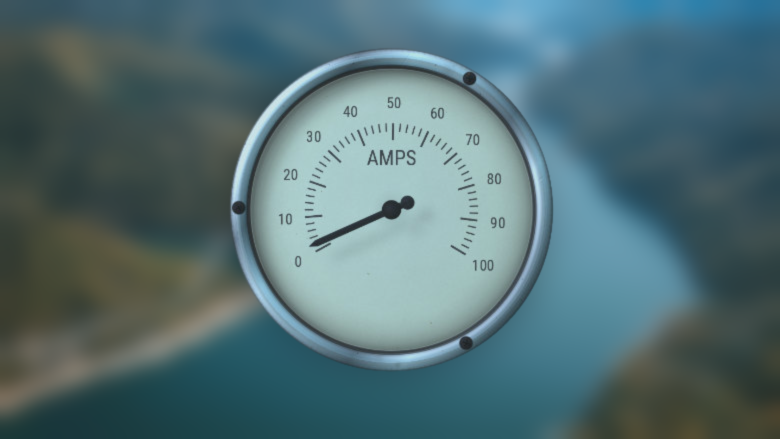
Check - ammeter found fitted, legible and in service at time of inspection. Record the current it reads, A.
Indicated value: 2 A
